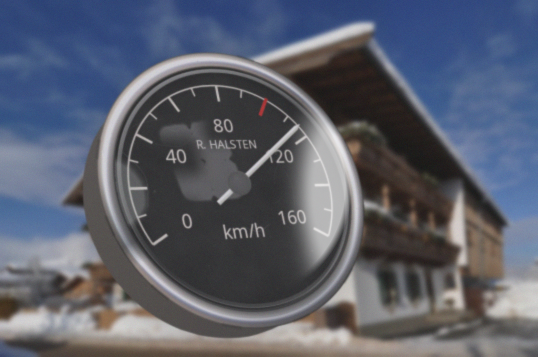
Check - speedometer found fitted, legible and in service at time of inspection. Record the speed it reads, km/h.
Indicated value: 115 km/h
